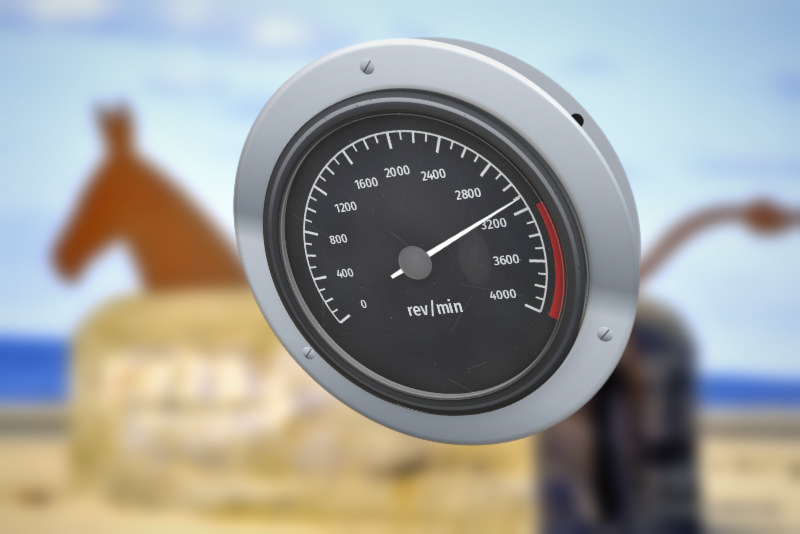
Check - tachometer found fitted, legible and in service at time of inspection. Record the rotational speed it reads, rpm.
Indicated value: 3100 rpm
